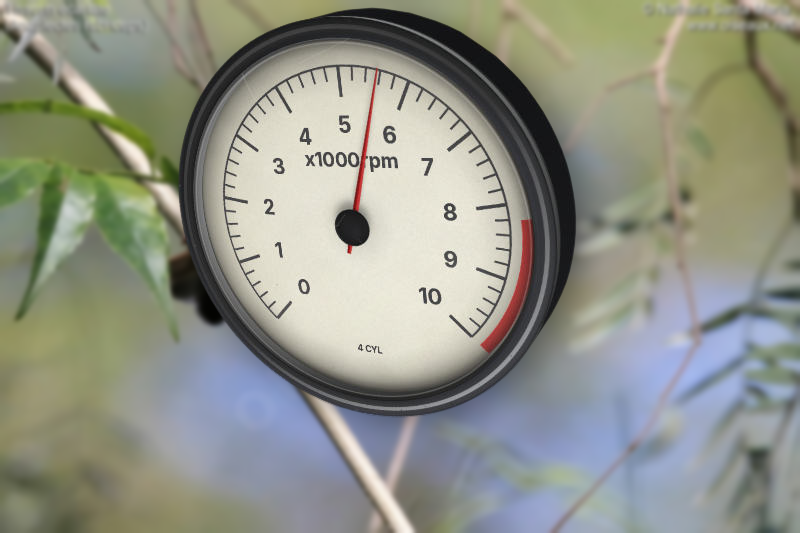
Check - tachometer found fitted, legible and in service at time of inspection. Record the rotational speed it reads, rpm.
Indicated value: 5600 rpm
